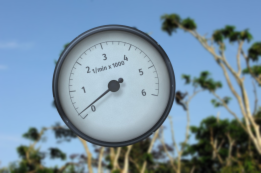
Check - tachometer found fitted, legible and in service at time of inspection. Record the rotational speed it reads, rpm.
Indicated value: 200 rpm
